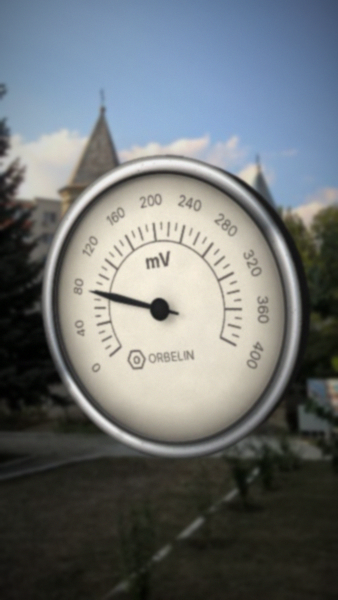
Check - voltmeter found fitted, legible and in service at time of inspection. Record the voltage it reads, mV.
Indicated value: 80 mV
